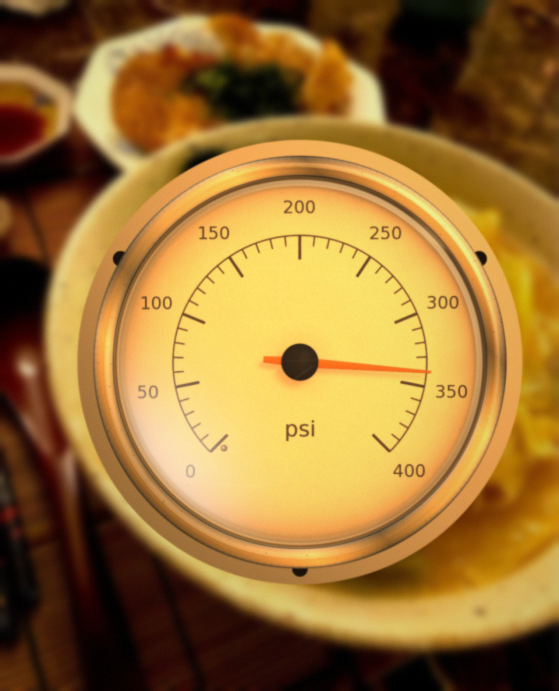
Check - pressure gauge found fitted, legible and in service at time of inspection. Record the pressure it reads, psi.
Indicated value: 340 psi
